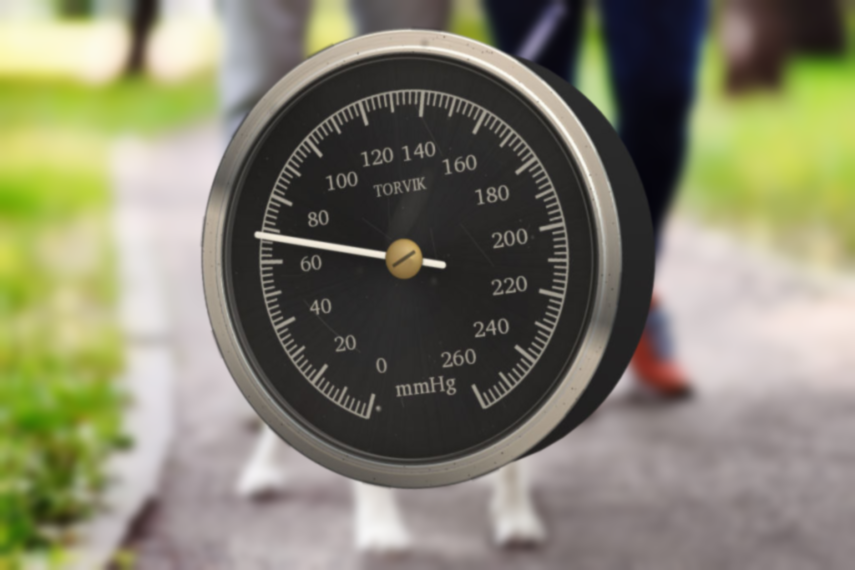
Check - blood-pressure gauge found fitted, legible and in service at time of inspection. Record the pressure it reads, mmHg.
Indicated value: 68 mmHg
